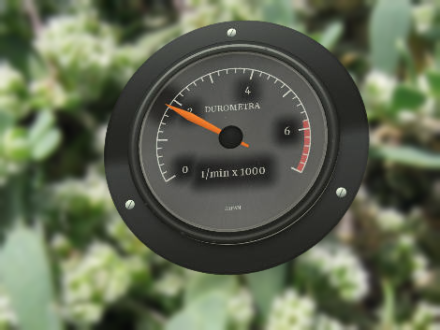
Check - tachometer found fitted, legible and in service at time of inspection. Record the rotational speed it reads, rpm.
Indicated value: 1800 rpm
